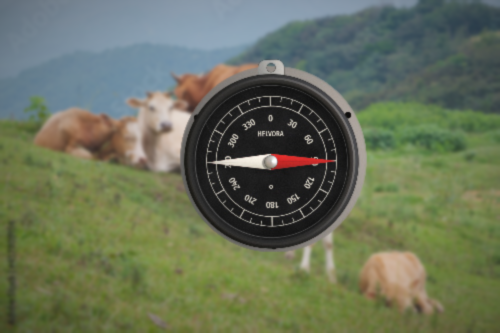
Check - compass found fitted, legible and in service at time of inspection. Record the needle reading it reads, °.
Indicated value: 90 °
